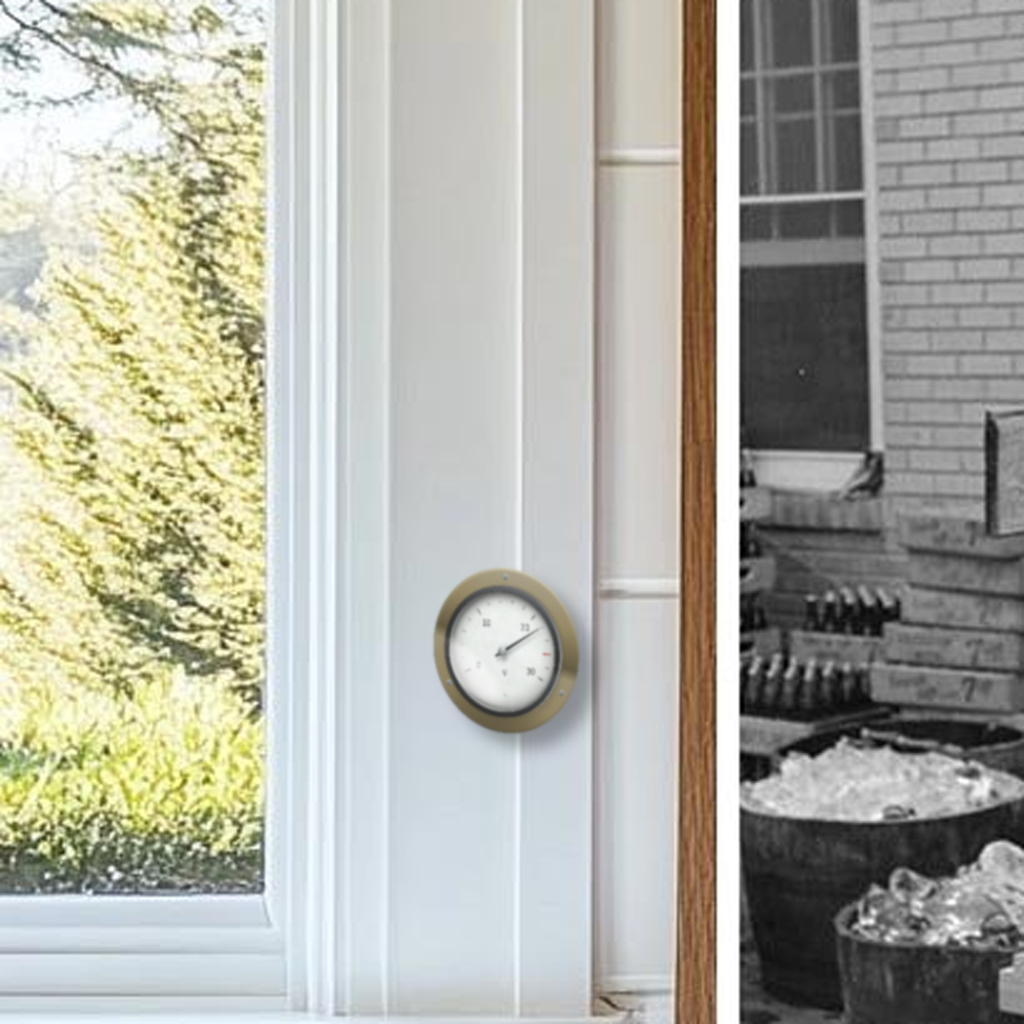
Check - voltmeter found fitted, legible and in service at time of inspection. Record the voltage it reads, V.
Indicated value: 22 V
